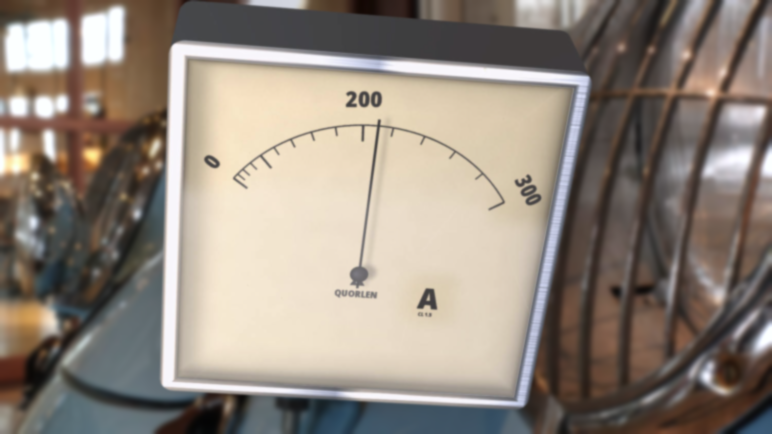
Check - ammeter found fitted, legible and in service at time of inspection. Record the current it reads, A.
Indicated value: 210 A
